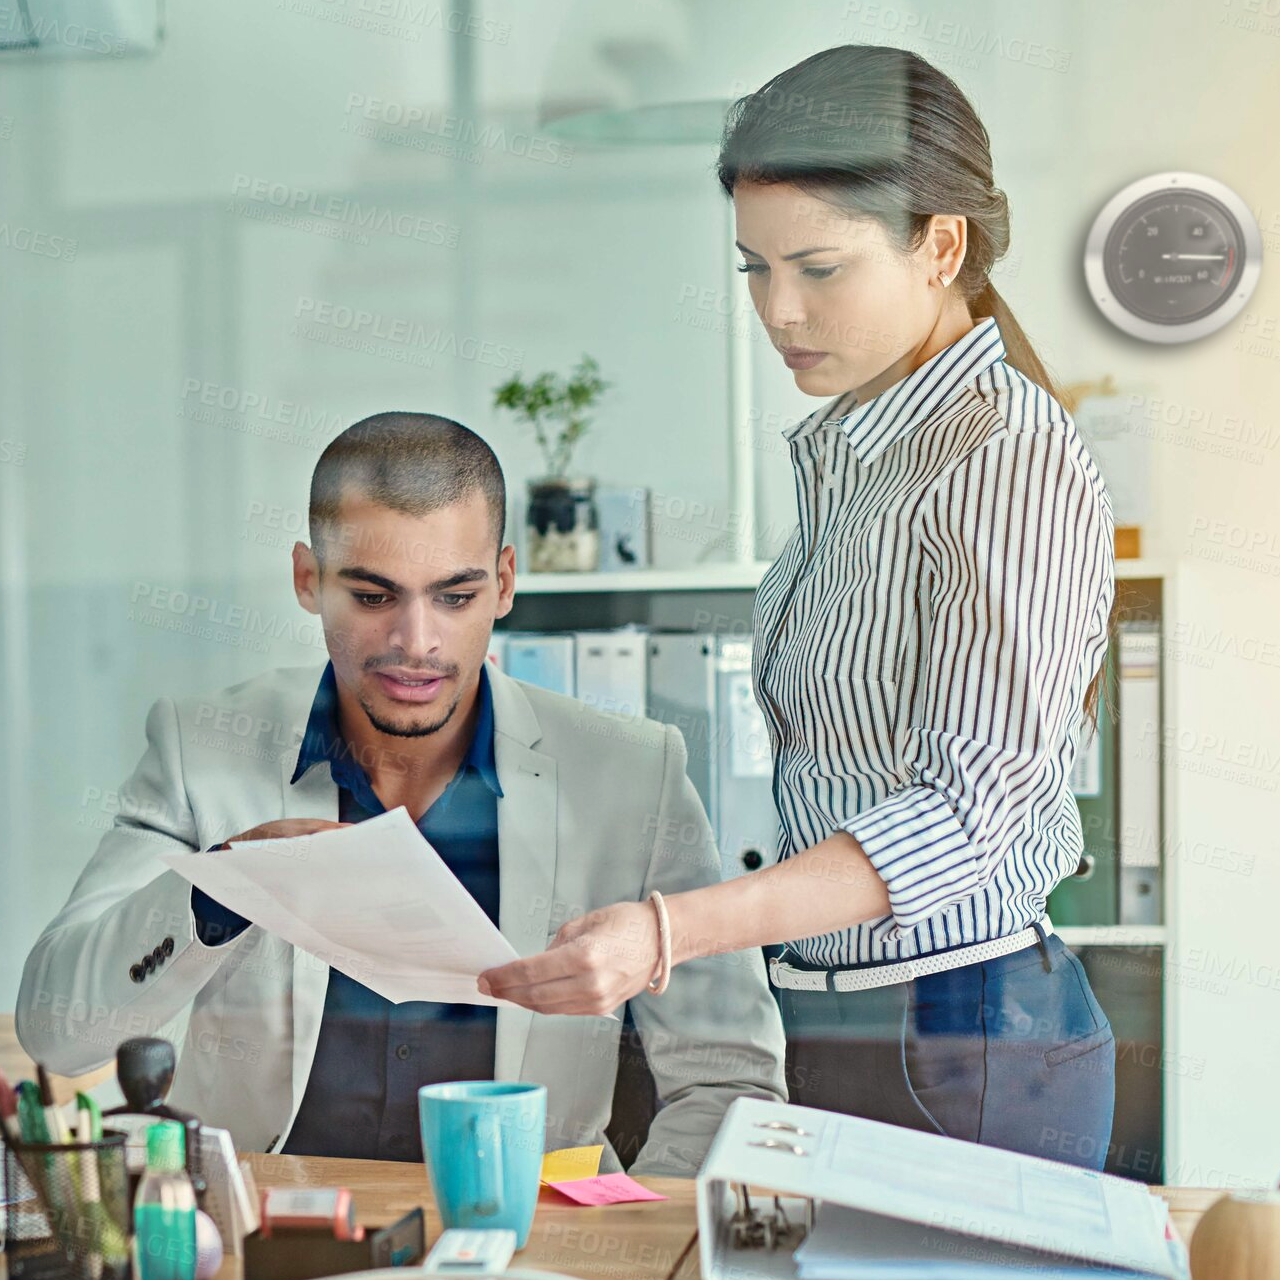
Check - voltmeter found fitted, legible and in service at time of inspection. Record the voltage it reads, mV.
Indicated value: 52.5 mV
